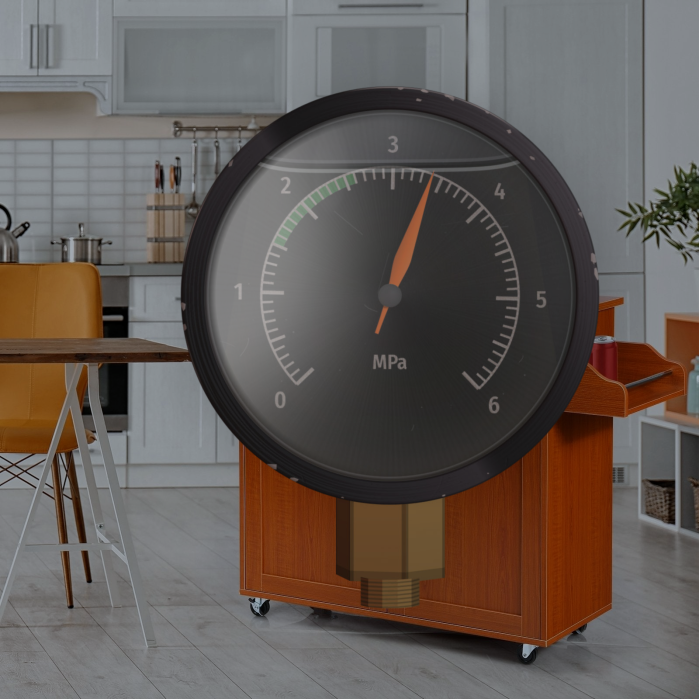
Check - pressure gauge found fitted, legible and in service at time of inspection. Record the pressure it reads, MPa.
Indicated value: 3.4 MPa
